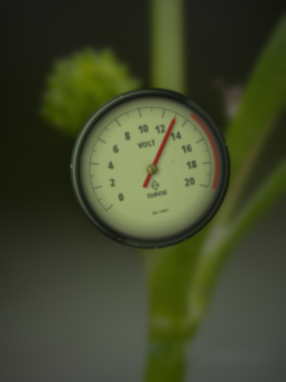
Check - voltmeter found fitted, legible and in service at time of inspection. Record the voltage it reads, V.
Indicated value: 13 V
